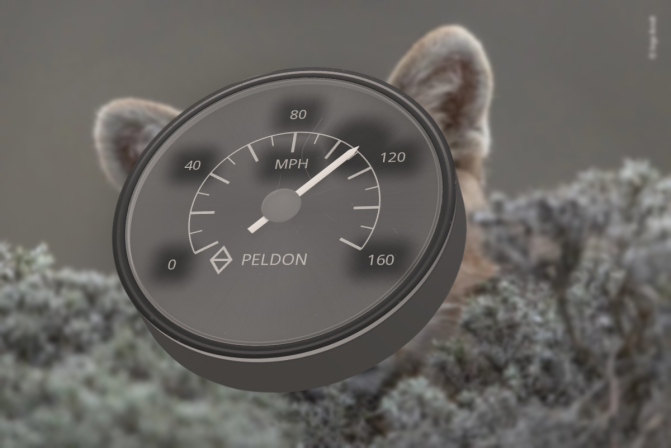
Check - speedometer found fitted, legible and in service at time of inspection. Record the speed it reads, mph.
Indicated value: 110 mph
